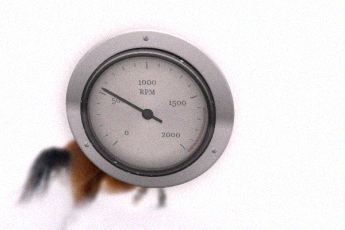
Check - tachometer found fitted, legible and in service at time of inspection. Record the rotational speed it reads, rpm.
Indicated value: 550 rpm
